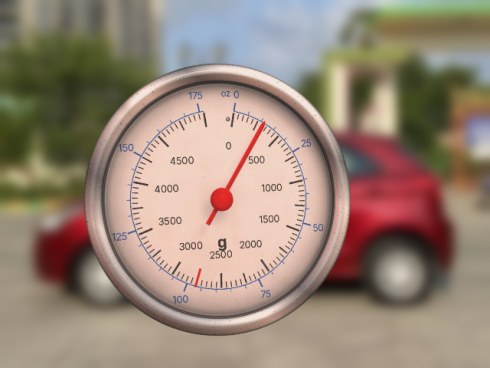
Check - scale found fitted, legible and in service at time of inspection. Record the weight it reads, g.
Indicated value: 300 g
